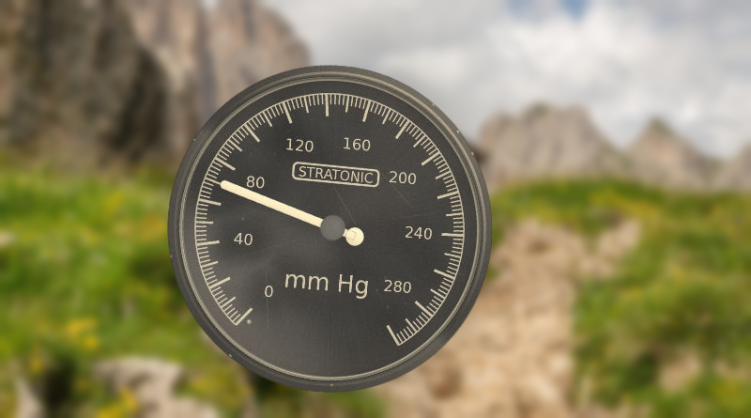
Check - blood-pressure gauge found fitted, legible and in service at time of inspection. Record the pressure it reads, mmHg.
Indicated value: 70 mmHg
